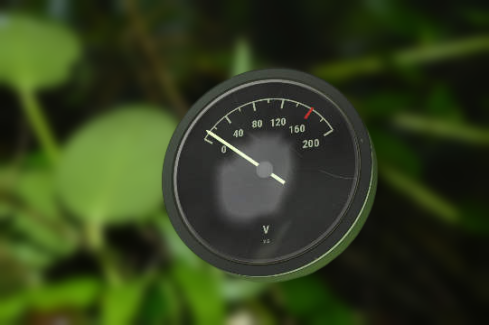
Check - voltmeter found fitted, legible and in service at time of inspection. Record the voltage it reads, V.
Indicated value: 10 V
